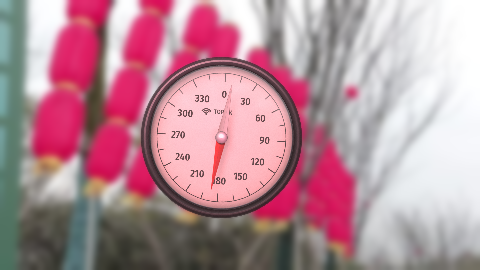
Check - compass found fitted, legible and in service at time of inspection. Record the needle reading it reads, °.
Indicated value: 187.5 °
